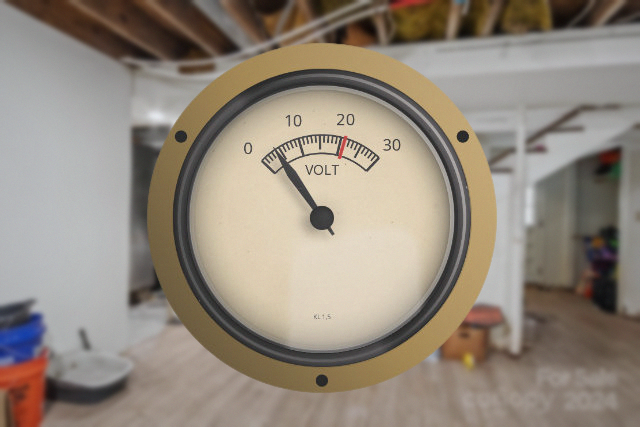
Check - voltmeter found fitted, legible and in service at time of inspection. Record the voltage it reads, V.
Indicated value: 4 V
